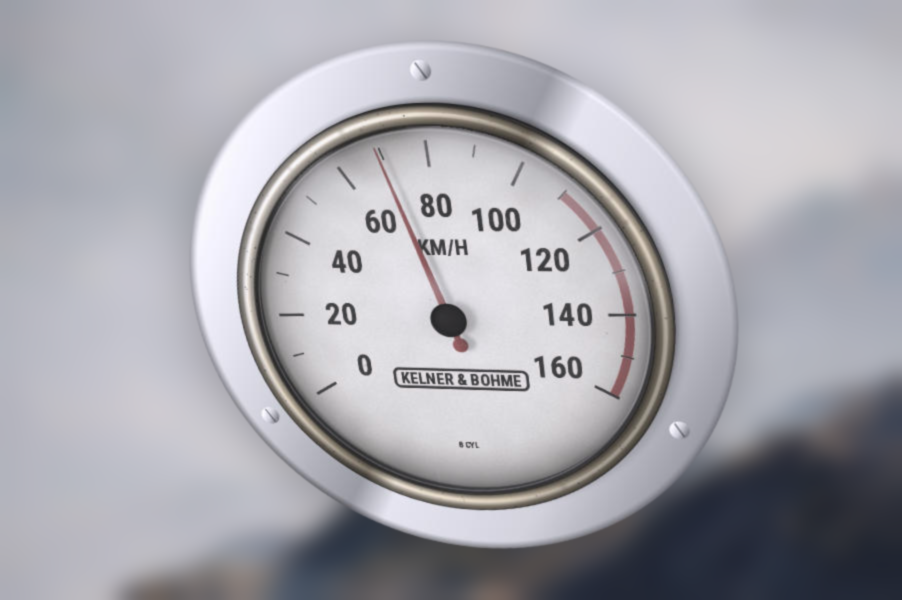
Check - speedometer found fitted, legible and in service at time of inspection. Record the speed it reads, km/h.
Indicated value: 70 km/h
